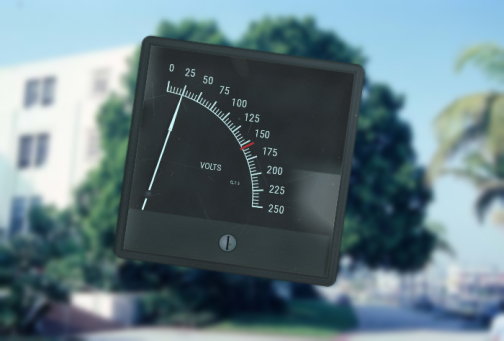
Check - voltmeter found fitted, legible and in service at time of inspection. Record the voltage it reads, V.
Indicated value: 25 V
